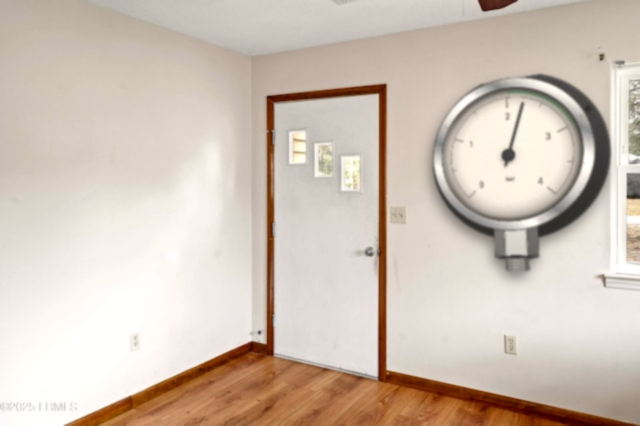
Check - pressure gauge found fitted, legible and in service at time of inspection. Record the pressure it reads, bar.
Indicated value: 2.25 bar
